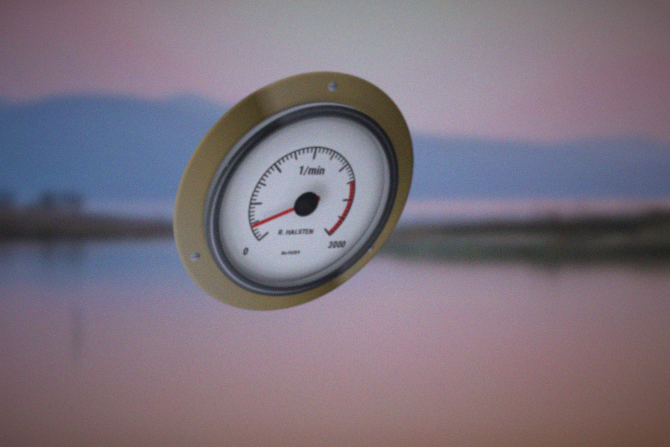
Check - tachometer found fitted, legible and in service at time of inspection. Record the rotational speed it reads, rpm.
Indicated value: 250 rpm
